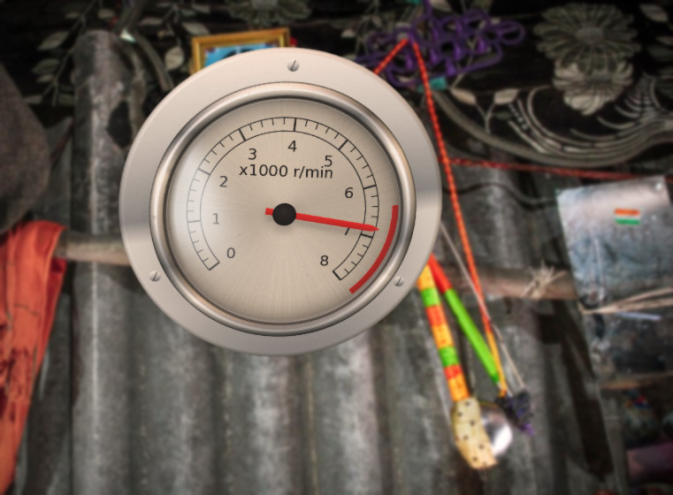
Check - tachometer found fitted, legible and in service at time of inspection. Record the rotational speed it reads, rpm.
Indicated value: 6800 rpm
